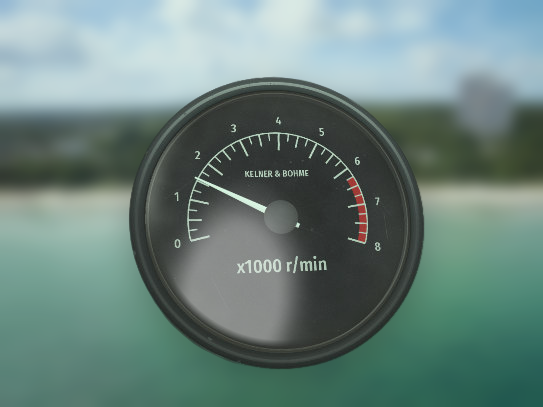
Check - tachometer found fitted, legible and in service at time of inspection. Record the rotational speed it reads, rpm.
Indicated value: 1500 rpm
